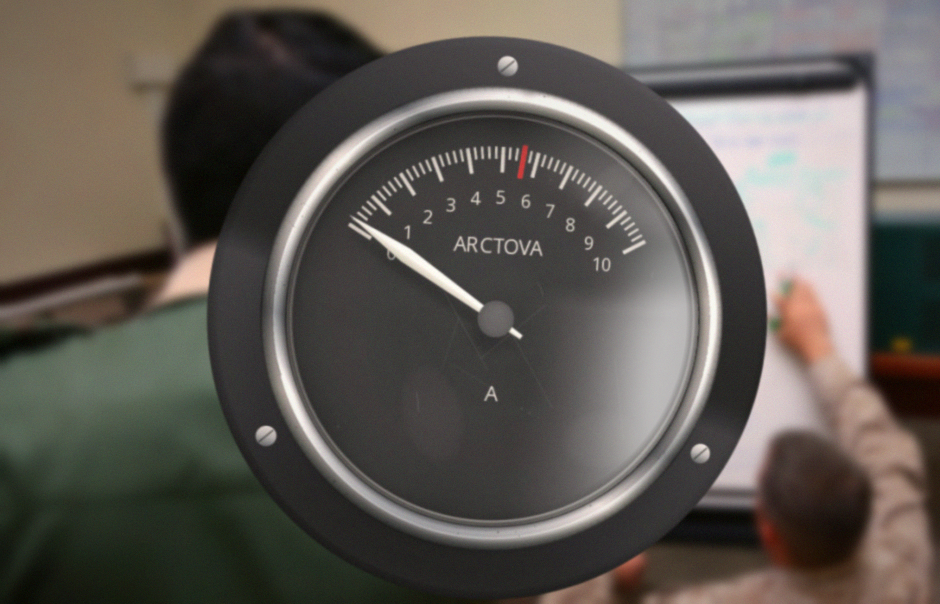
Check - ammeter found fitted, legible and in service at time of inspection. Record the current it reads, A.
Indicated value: 0.2 A
